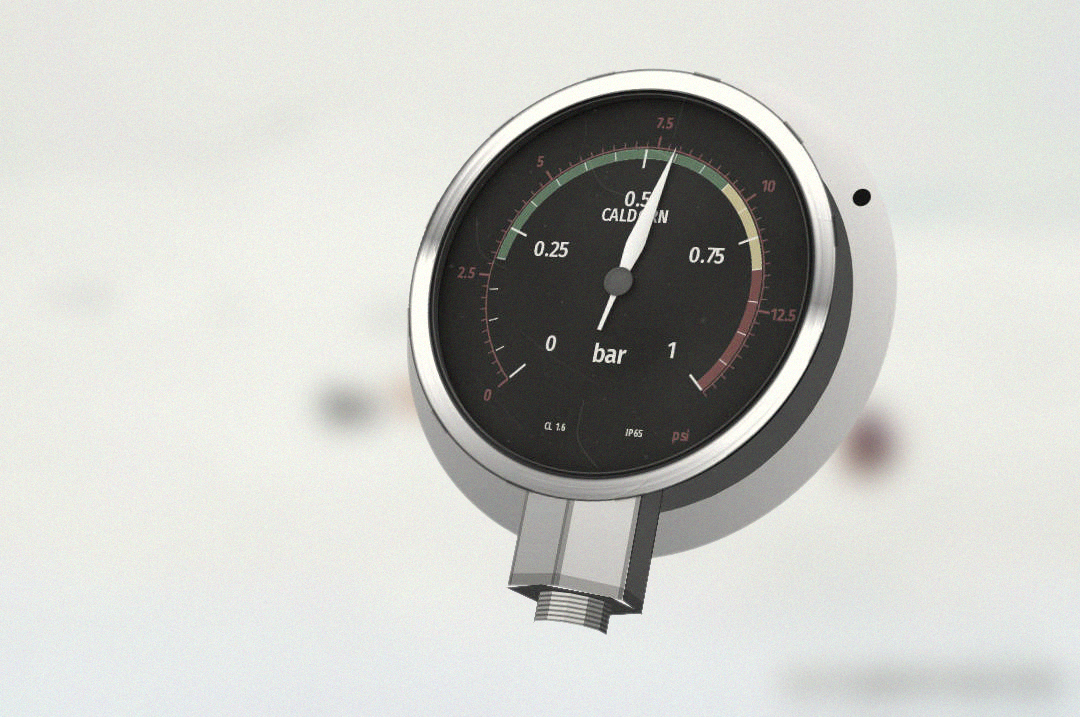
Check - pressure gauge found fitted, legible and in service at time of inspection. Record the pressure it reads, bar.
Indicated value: 0.55 bar
